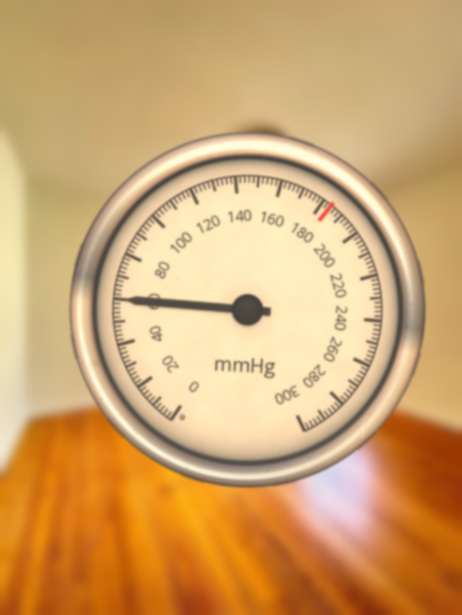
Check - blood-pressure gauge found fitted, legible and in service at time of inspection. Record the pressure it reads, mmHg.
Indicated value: 60 mmHg
